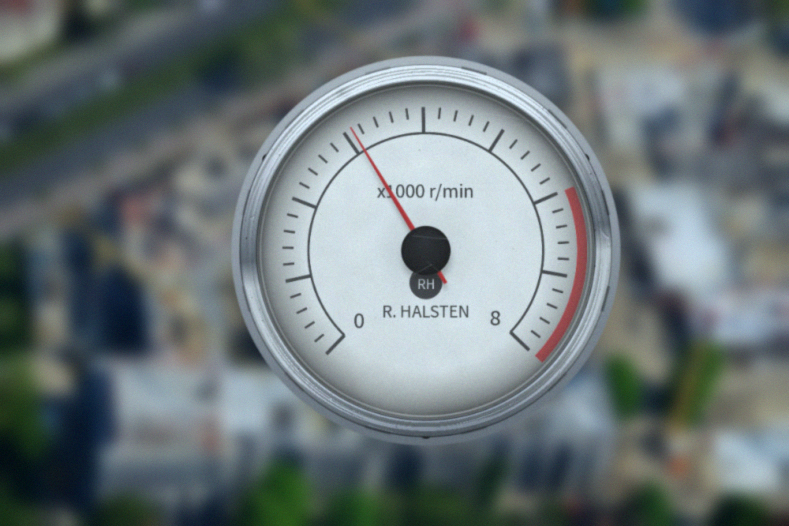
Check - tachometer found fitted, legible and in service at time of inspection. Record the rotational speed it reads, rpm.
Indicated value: 3100 rpm
